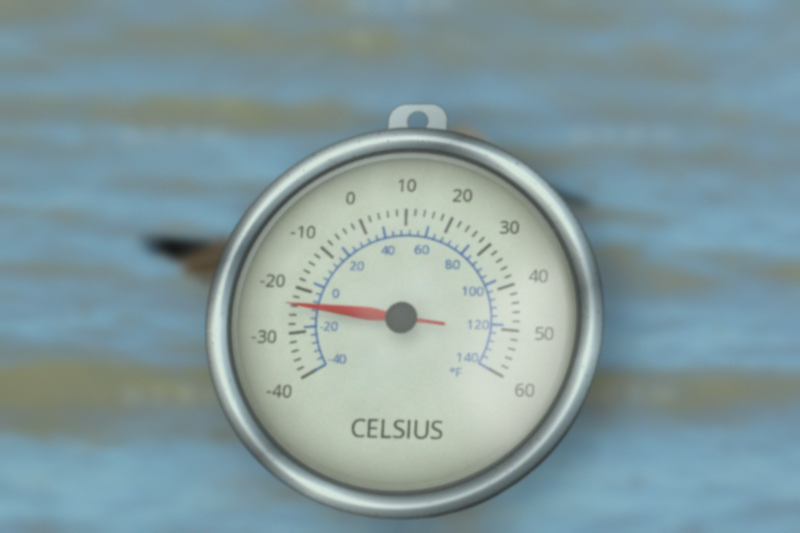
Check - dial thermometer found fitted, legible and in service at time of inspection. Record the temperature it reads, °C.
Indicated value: -24 °C
